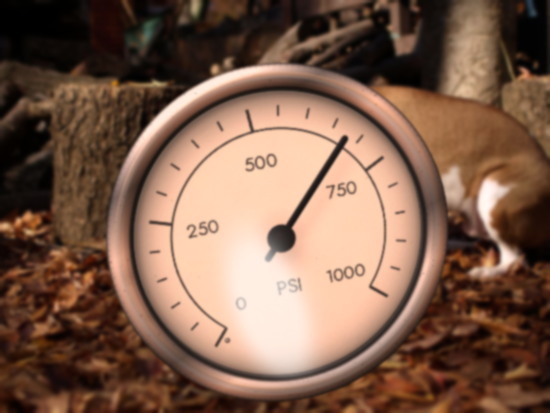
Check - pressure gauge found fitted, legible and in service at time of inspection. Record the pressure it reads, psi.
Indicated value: 675 psi
